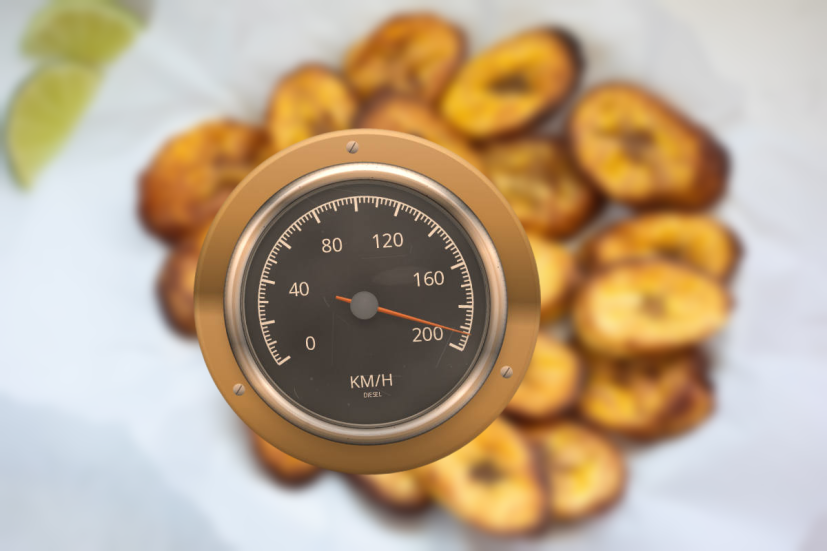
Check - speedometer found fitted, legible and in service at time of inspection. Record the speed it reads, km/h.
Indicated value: 192 km/h
